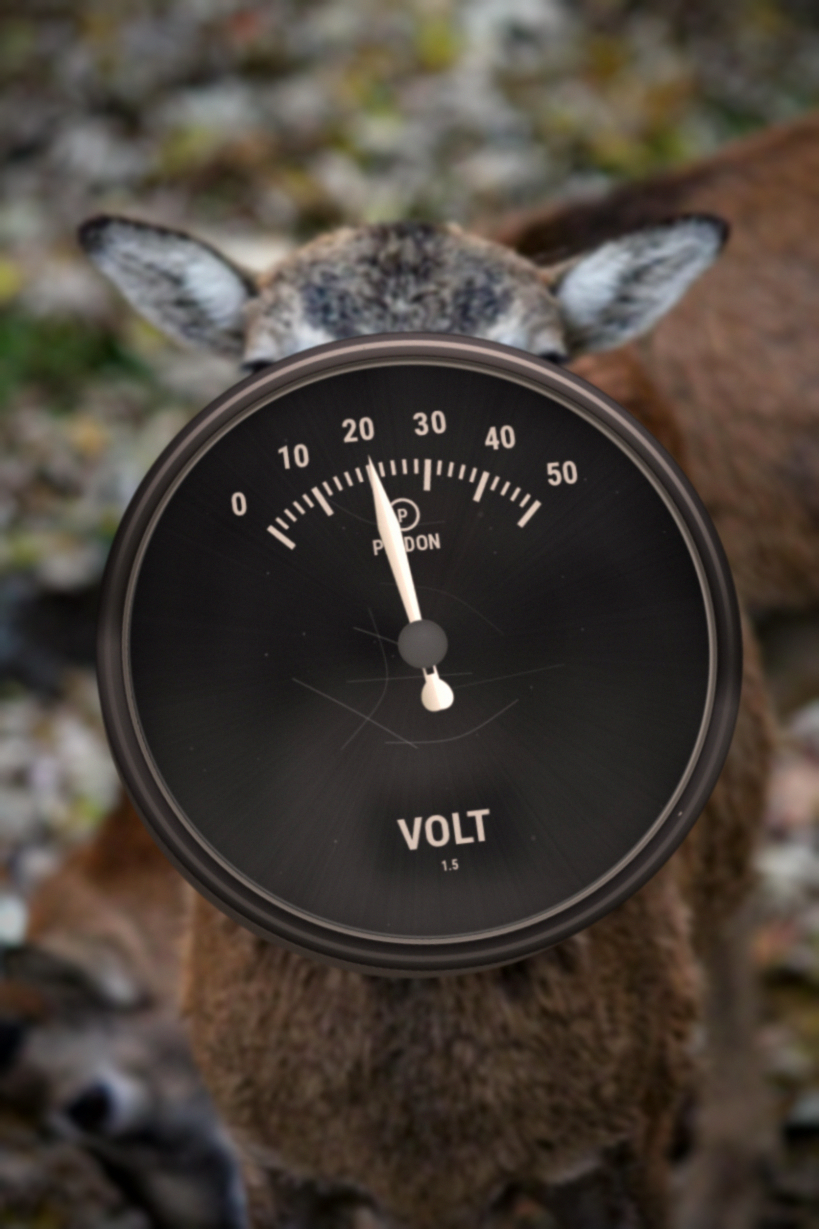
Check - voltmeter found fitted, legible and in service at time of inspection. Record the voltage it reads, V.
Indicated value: 20 V
